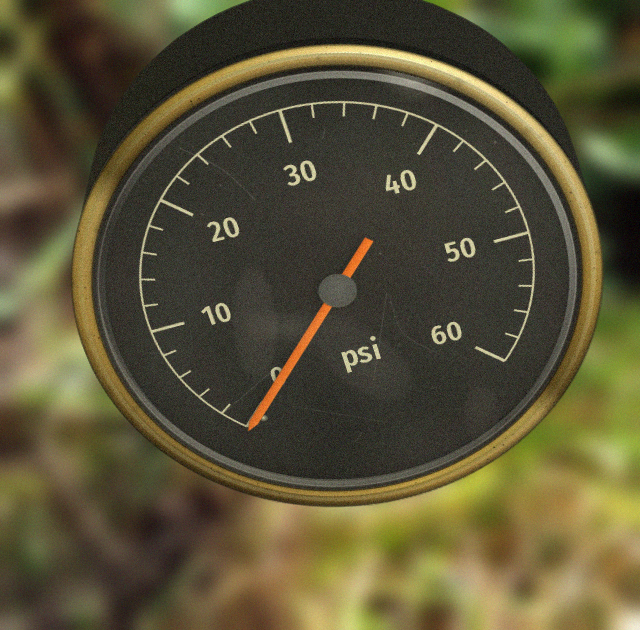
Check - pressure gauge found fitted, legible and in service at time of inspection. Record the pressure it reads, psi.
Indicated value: 0 psi
